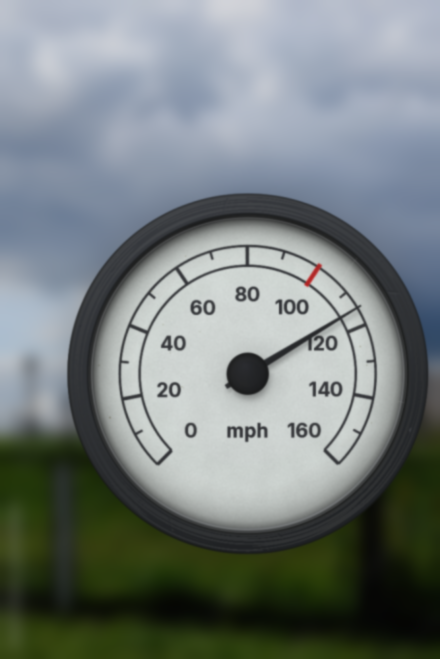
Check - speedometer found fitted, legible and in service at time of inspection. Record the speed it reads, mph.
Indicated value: 115 mph
